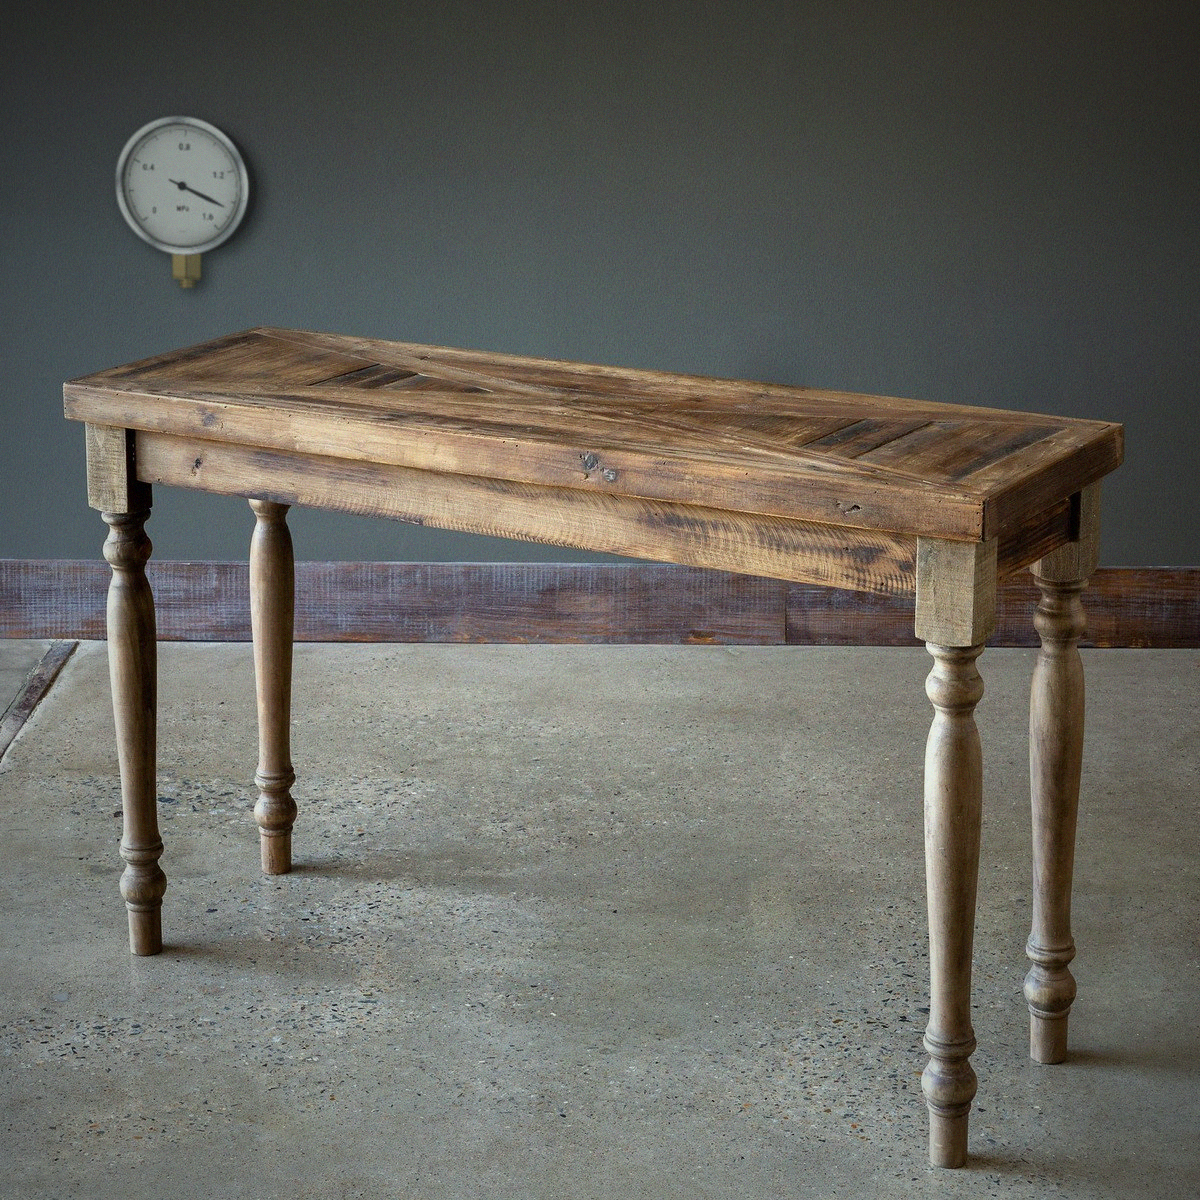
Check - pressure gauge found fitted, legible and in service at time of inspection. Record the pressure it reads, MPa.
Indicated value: 1.45 MPa
